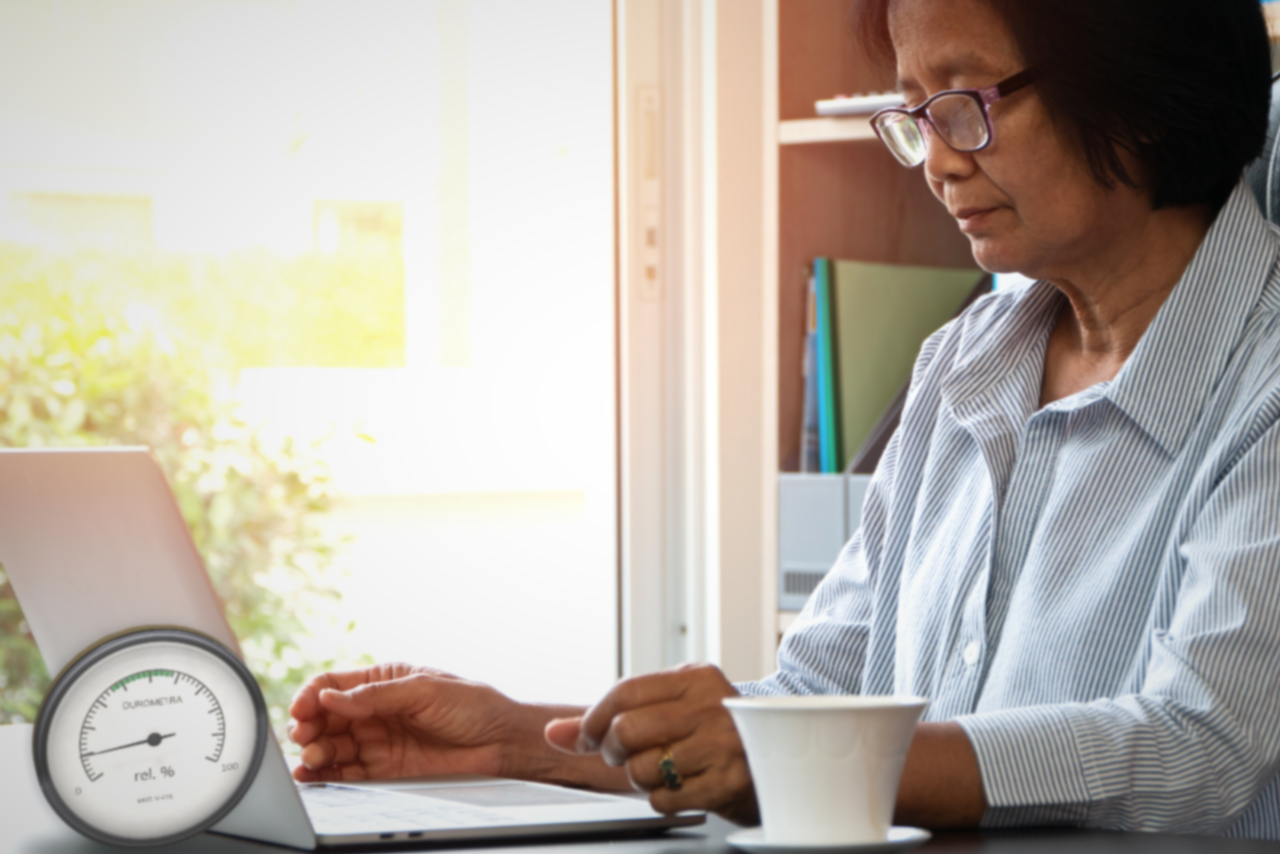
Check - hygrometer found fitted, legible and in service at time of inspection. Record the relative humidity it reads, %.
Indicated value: 10 %
